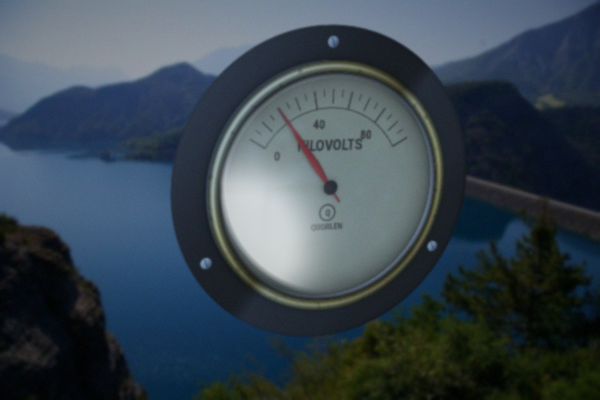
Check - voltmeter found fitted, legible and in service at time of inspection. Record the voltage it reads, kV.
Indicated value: 20 kV
